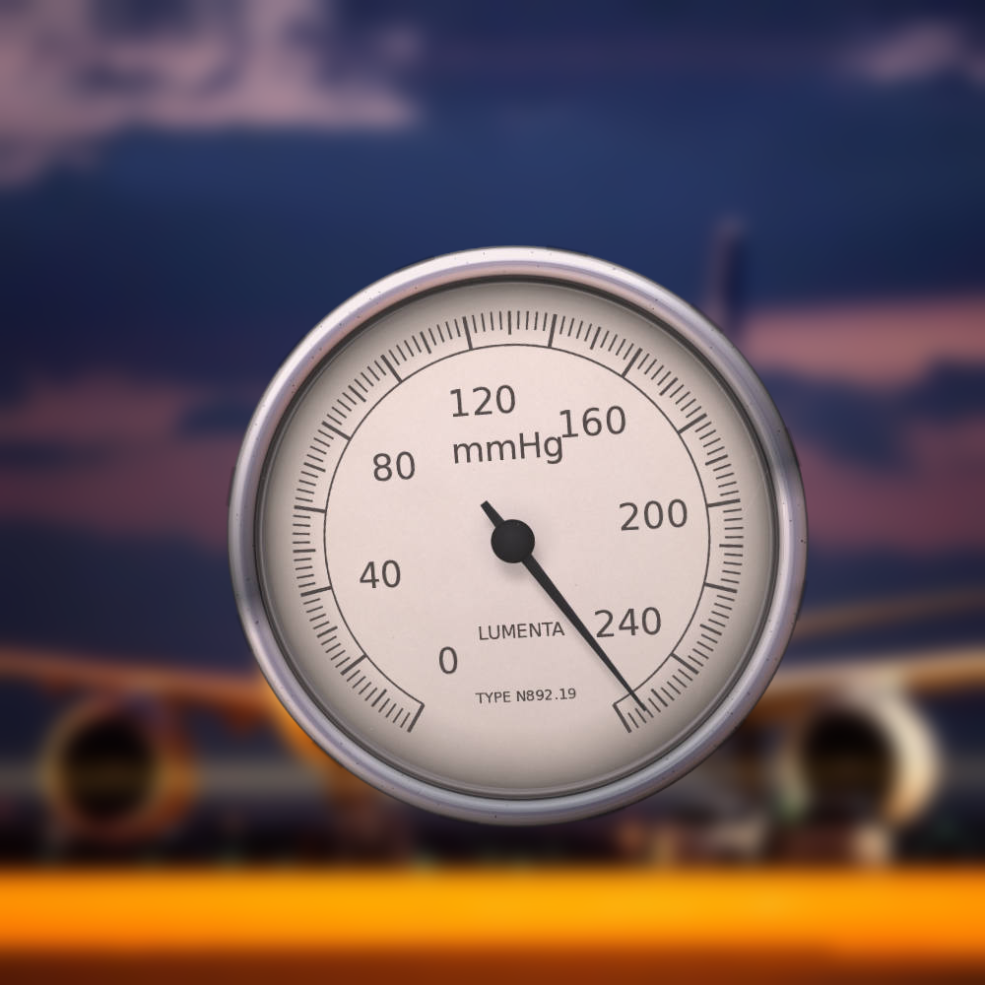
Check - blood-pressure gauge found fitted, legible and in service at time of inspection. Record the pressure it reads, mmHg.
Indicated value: 254 mmHg
